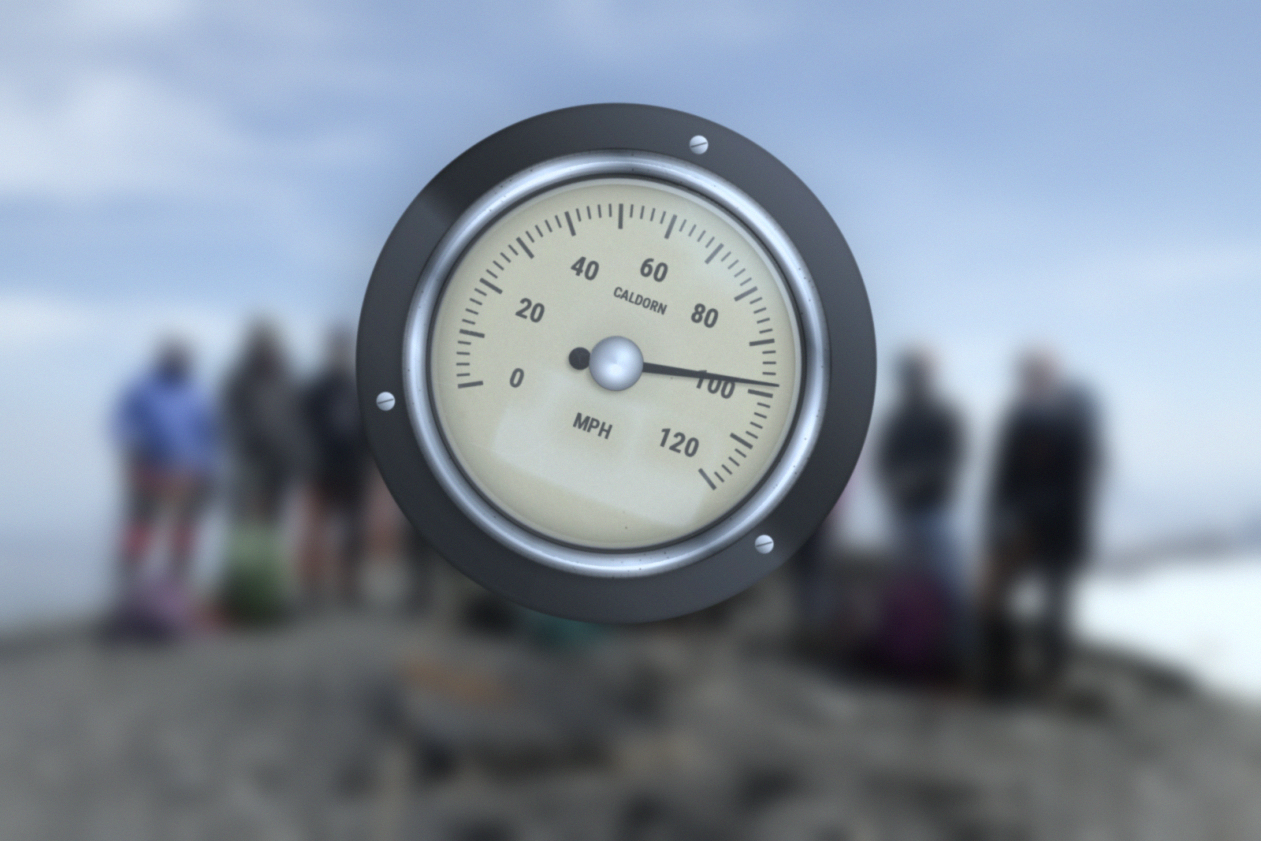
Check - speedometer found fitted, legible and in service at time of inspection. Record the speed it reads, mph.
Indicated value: 98 mph
